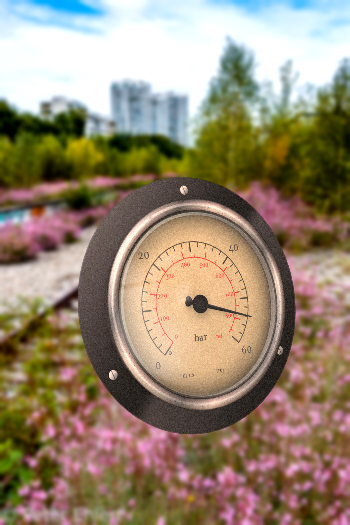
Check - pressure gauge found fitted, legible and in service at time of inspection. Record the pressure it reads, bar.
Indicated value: 54 bar
